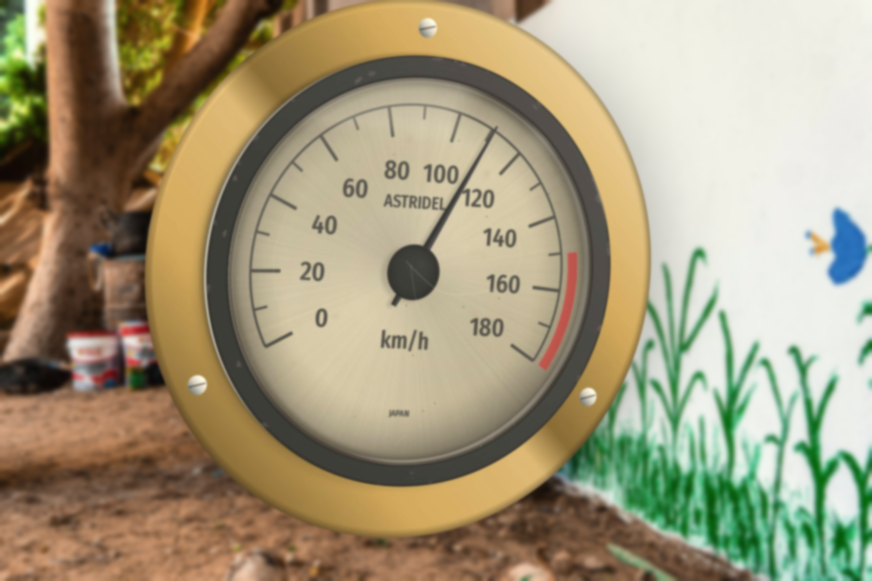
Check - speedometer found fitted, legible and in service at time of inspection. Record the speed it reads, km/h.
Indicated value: 110 km/h
